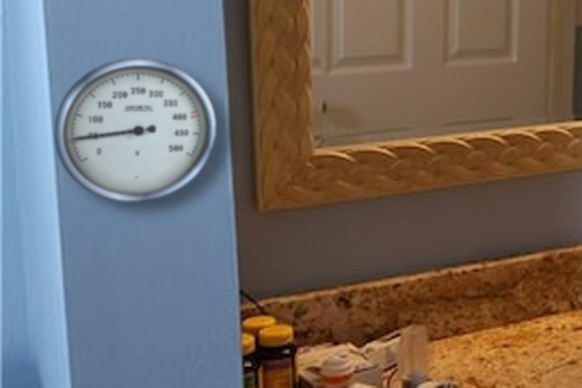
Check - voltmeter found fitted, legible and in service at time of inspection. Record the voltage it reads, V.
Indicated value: 50 V
